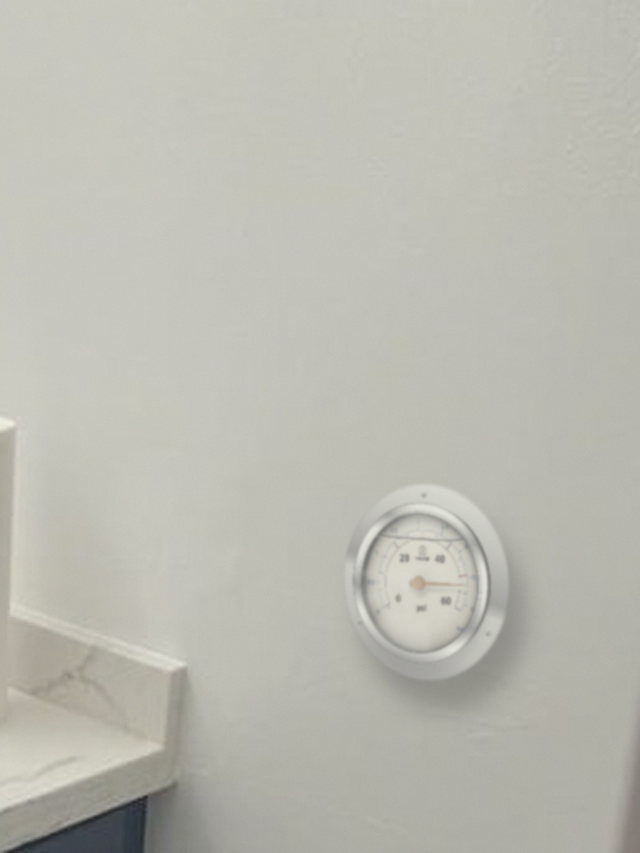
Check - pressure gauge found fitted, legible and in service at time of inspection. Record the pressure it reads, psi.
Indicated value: 52.5 psi
